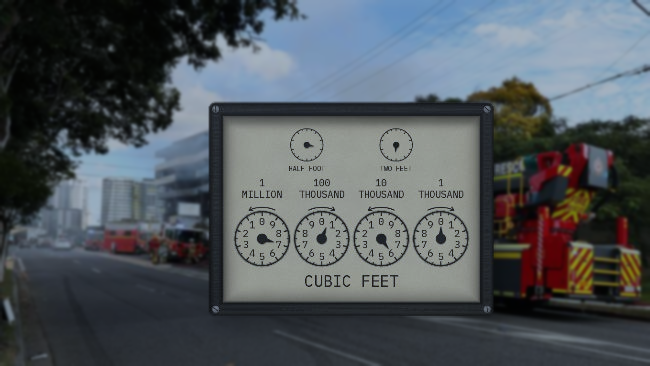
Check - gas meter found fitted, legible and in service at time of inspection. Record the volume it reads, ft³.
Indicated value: 706000 ft³
